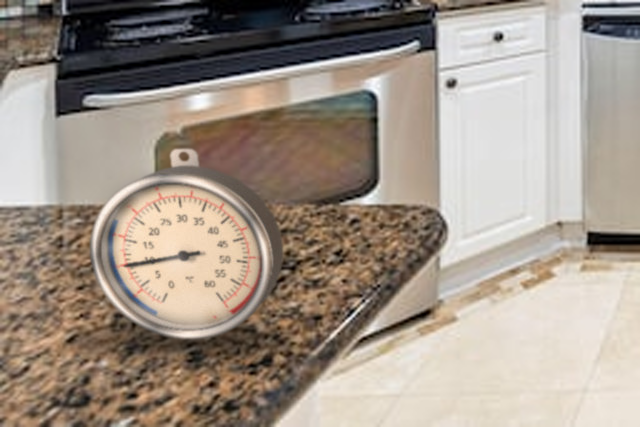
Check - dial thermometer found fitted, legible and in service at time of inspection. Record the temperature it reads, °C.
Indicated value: 10 °C
